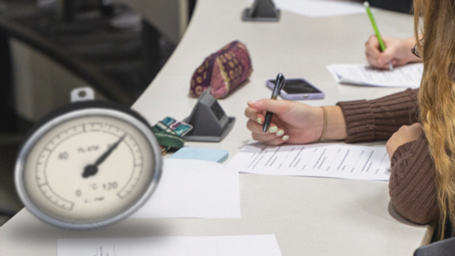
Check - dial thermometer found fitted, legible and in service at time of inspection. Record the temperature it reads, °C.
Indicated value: 80 °C
